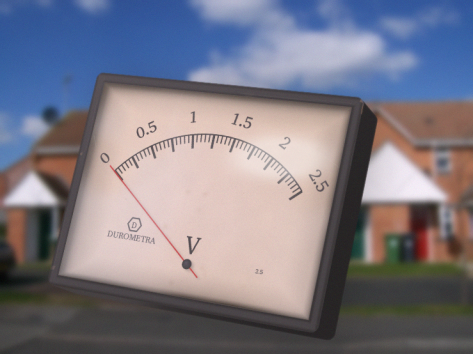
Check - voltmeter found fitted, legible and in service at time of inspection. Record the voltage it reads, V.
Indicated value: 0 V
